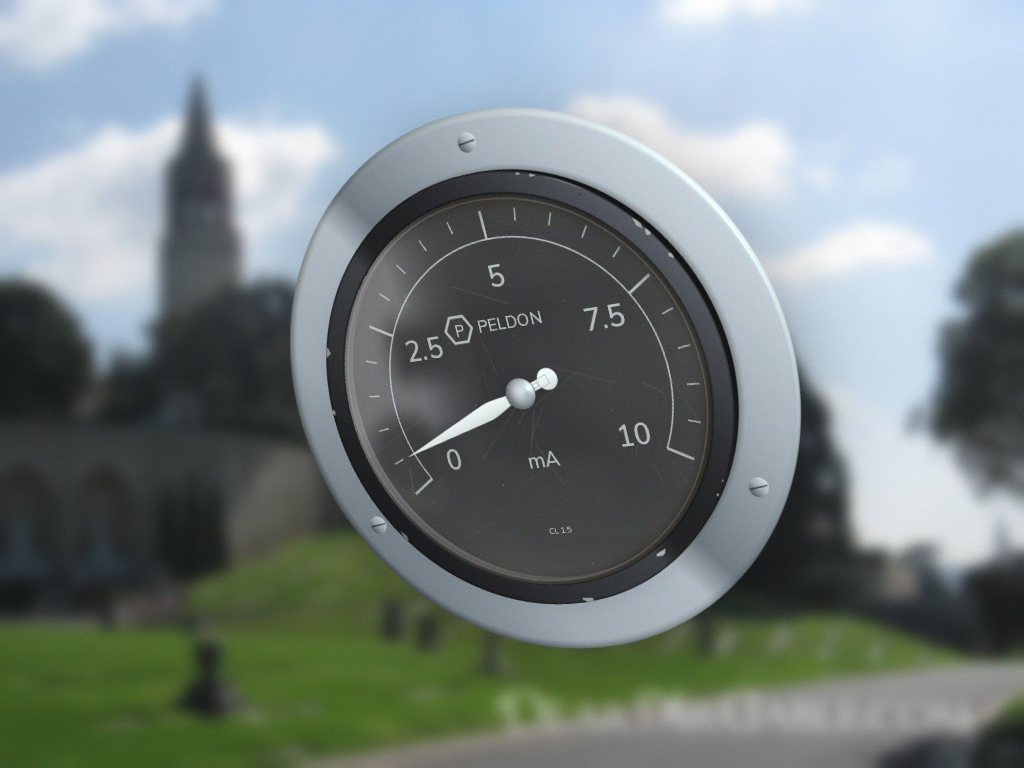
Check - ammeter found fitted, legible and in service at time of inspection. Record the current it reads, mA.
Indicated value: 0.5 mA
